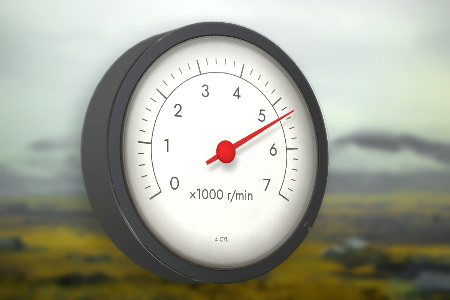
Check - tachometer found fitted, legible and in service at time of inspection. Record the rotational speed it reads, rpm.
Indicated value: 5300 rpm
